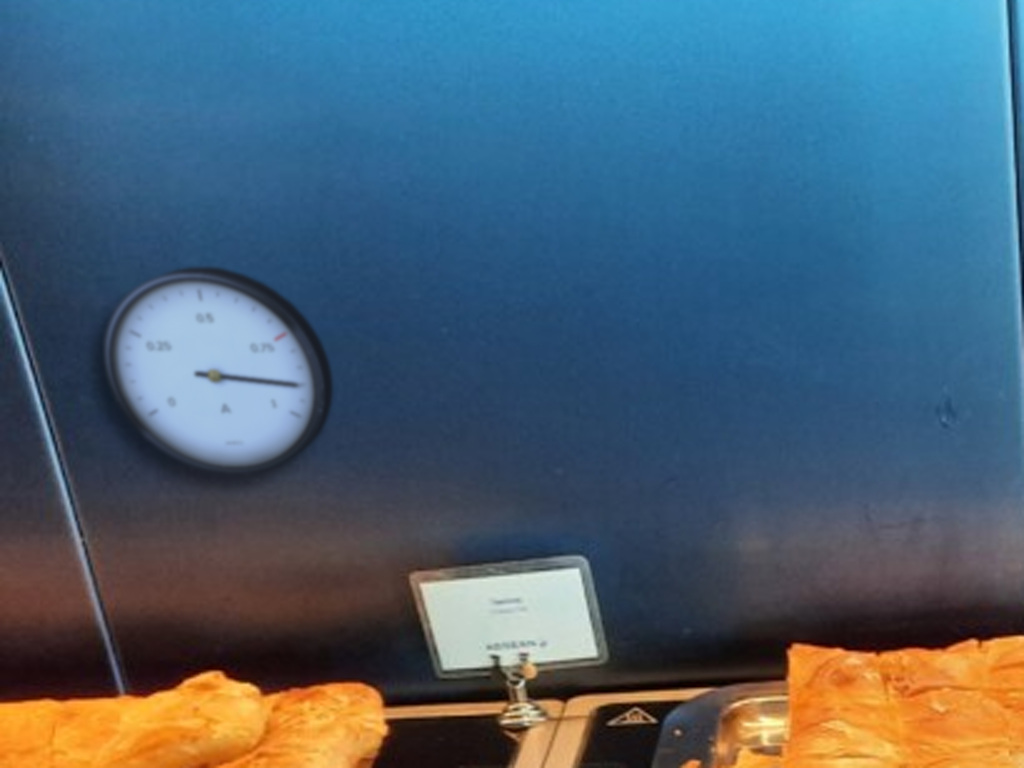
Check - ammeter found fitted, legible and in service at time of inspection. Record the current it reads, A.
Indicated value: 0.9 A
